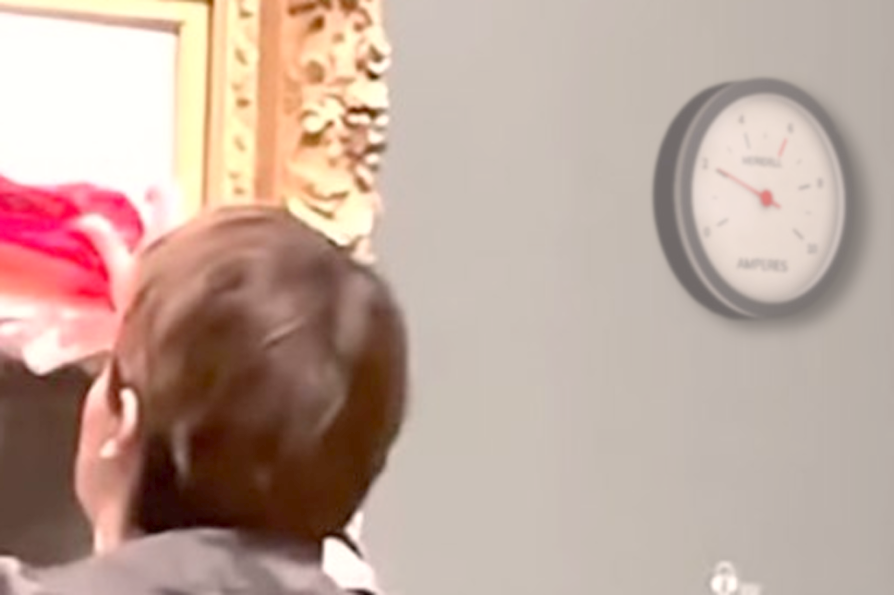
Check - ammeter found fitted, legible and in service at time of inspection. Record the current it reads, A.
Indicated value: 2 A
